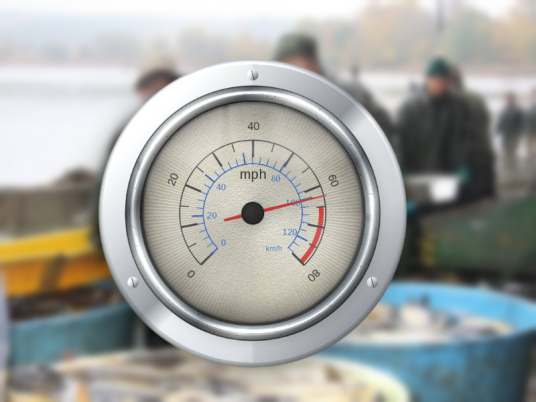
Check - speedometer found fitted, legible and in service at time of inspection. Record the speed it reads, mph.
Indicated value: 62.5 mph
